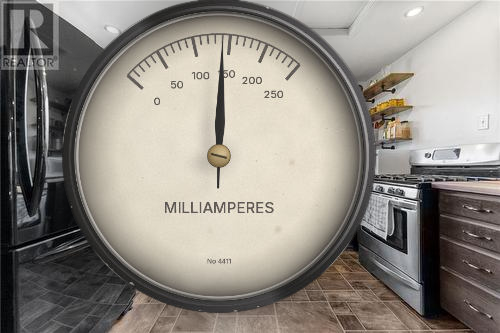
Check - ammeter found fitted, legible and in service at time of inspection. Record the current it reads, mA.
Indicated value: 140 mA
